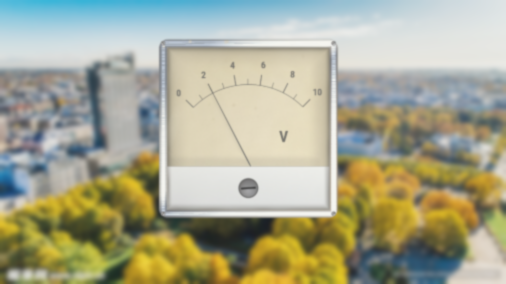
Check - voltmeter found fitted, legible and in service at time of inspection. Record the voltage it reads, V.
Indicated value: 2 V
